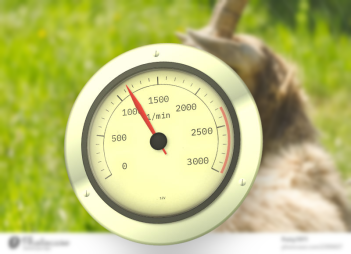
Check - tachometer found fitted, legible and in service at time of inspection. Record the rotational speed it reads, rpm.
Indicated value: 1150 rpm
